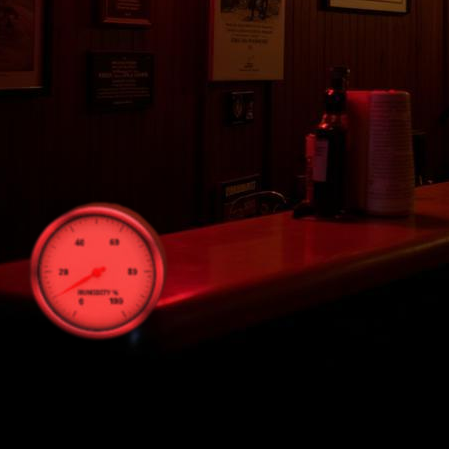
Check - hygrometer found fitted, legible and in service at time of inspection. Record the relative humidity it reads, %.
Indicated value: 10 %
